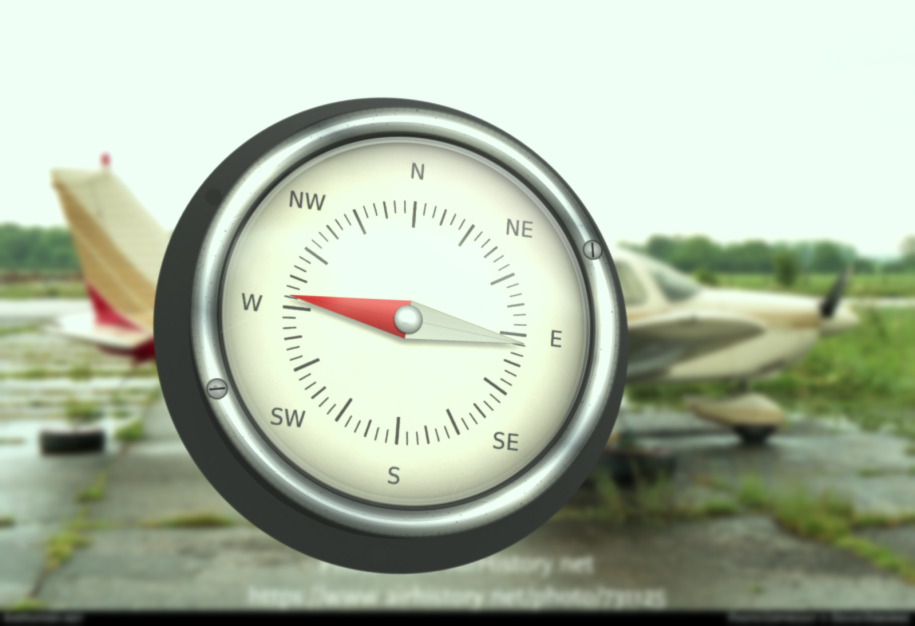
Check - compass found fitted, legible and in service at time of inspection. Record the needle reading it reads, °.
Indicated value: 275 °
